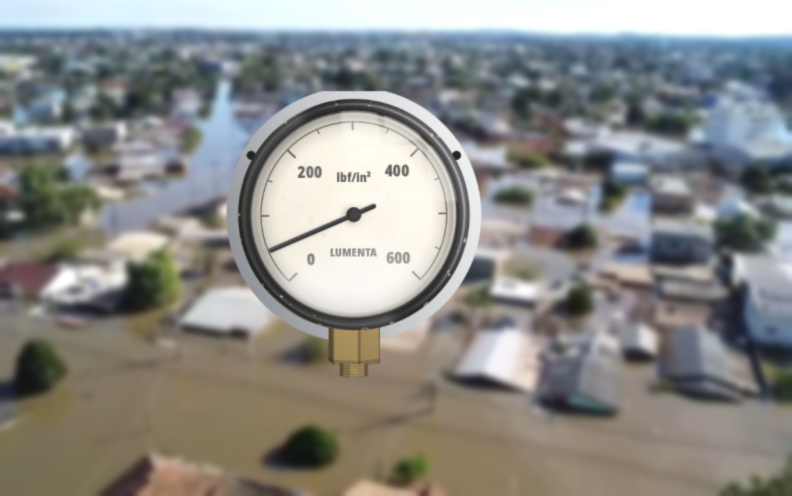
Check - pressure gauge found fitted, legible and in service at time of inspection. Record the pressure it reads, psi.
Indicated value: 50 psi
